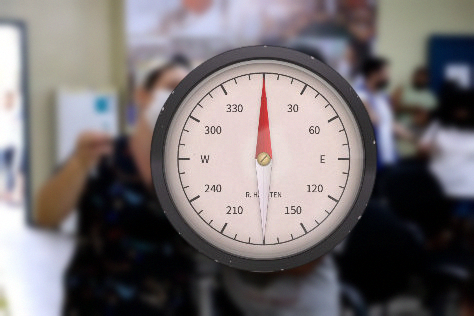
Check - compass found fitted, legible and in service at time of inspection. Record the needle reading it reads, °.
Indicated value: 0 °
